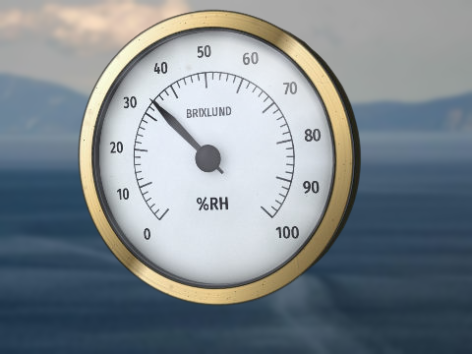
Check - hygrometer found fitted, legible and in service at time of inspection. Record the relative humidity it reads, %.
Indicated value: 34 %
